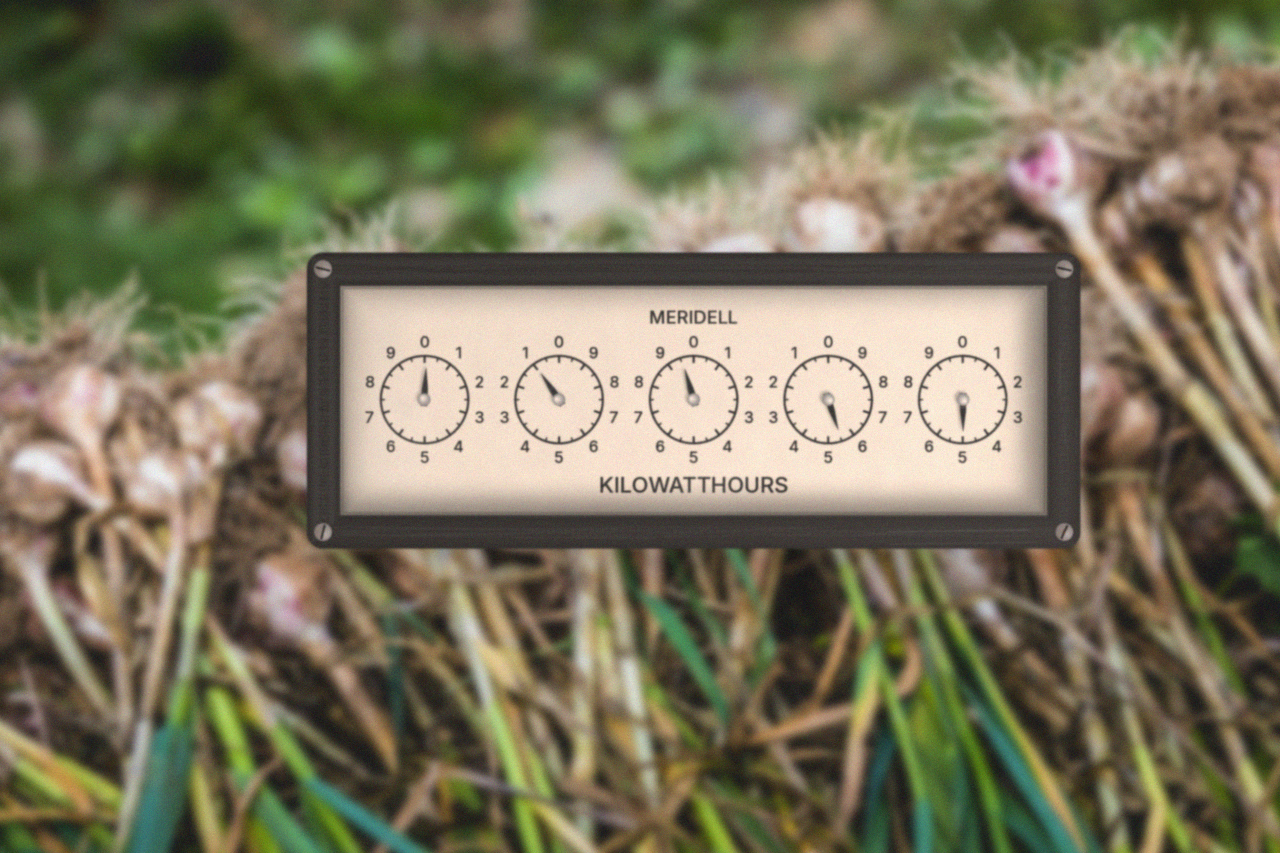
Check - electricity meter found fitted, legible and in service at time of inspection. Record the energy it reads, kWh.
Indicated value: 955 kWh
